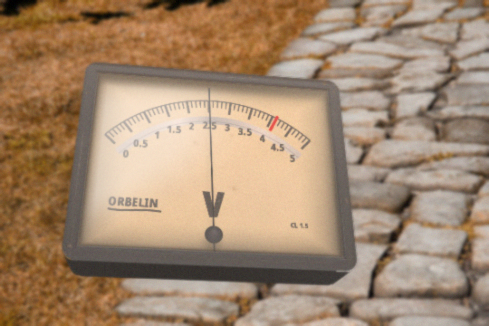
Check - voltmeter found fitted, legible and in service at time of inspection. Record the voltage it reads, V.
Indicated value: 2.5 V
